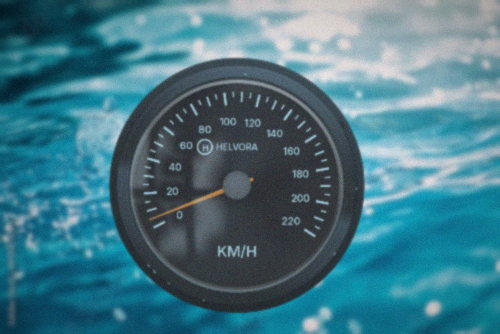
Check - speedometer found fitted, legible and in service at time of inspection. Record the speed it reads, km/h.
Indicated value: 5 km/h
